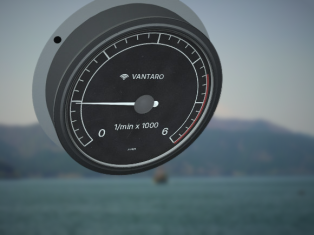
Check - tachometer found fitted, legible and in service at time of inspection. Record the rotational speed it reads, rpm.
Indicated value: 1000 rpm
